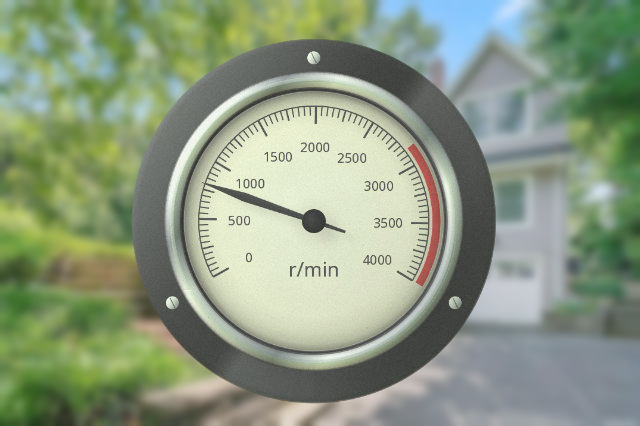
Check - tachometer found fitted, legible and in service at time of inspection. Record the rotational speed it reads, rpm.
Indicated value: 800 rpm
